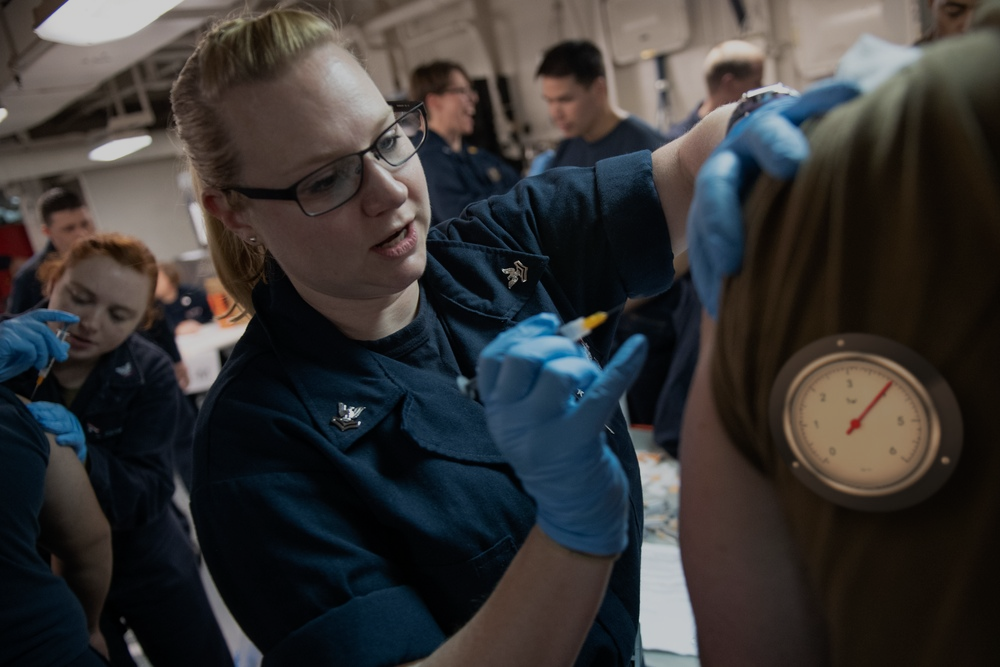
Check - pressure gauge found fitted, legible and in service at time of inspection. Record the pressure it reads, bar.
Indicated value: 4 bar
